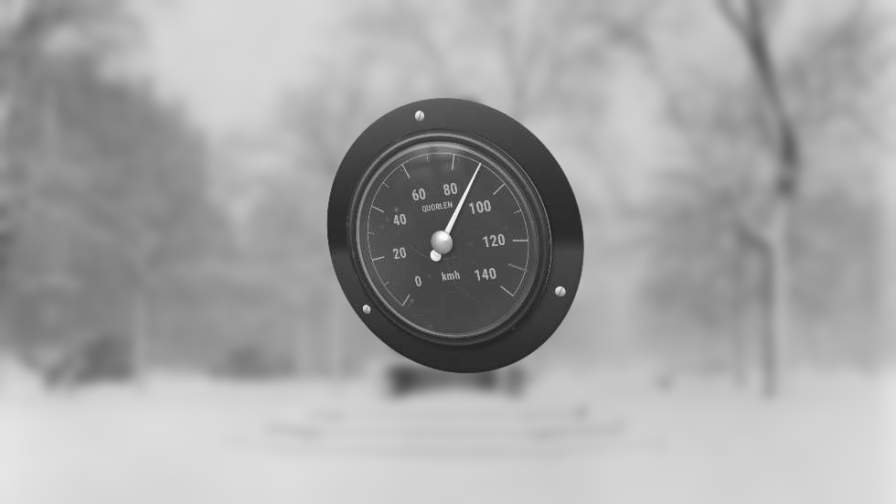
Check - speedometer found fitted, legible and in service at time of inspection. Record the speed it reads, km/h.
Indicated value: 90 km/h
